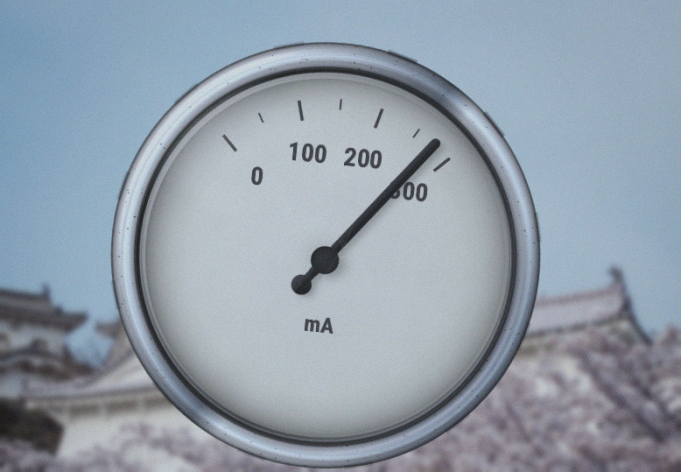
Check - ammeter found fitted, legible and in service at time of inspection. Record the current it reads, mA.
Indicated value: 275 mA
